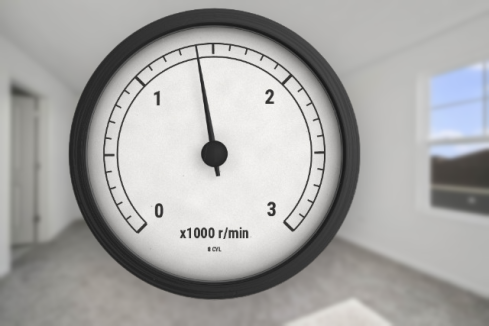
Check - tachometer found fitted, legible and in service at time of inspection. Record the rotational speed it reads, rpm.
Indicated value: 1400 rpm
